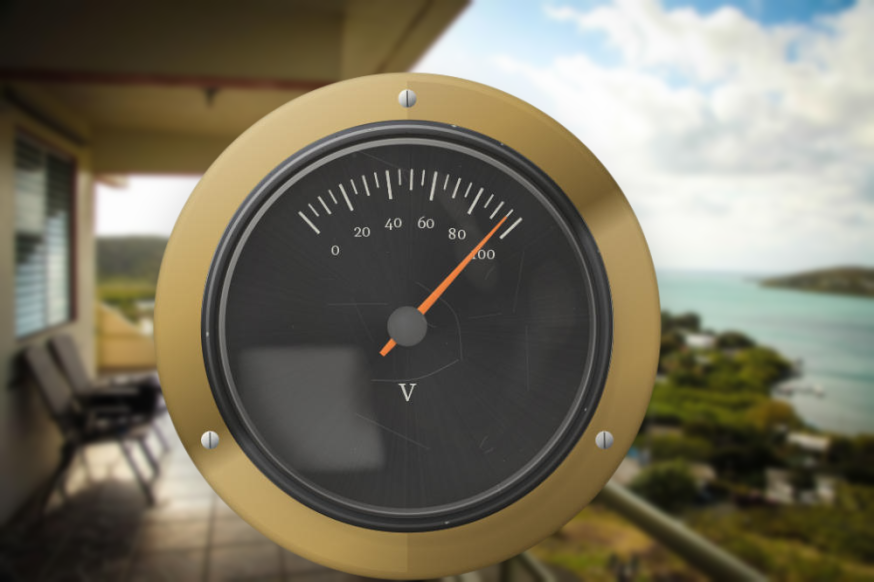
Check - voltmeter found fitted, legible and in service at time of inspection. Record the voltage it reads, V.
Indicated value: 95 V
